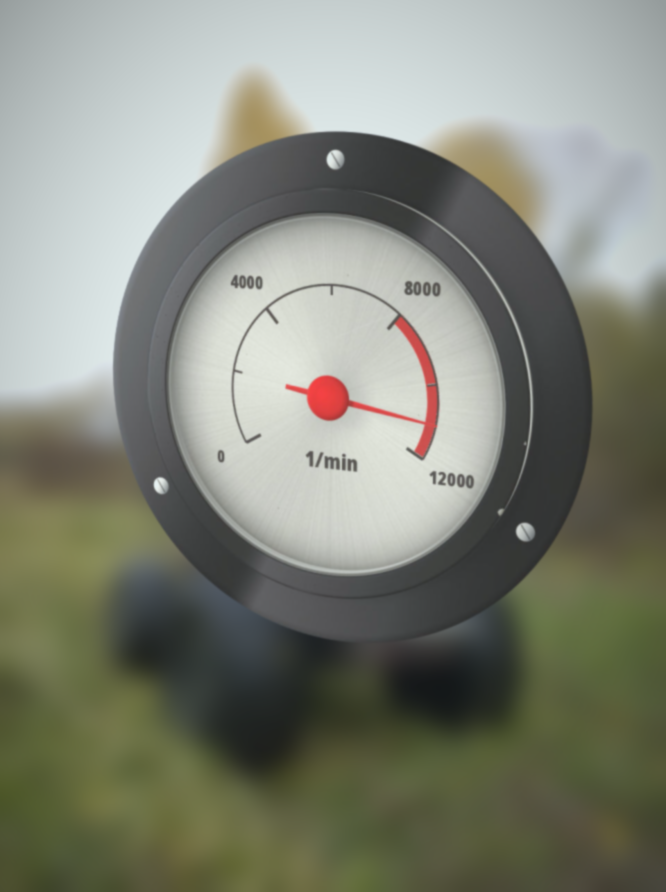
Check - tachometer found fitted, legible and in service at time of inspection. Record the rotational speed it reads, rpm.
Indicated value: 11000 rpm
